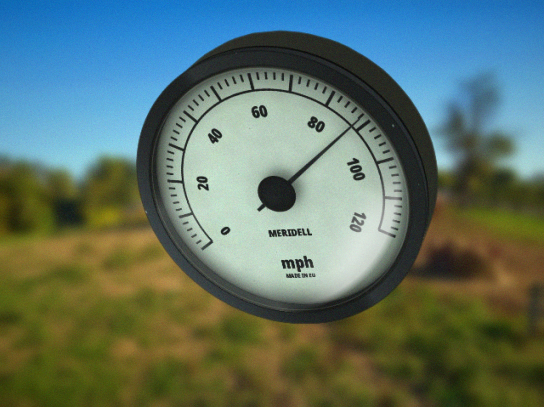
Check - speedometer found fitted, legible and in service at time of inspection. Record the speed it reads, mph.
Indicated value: 88 mph
